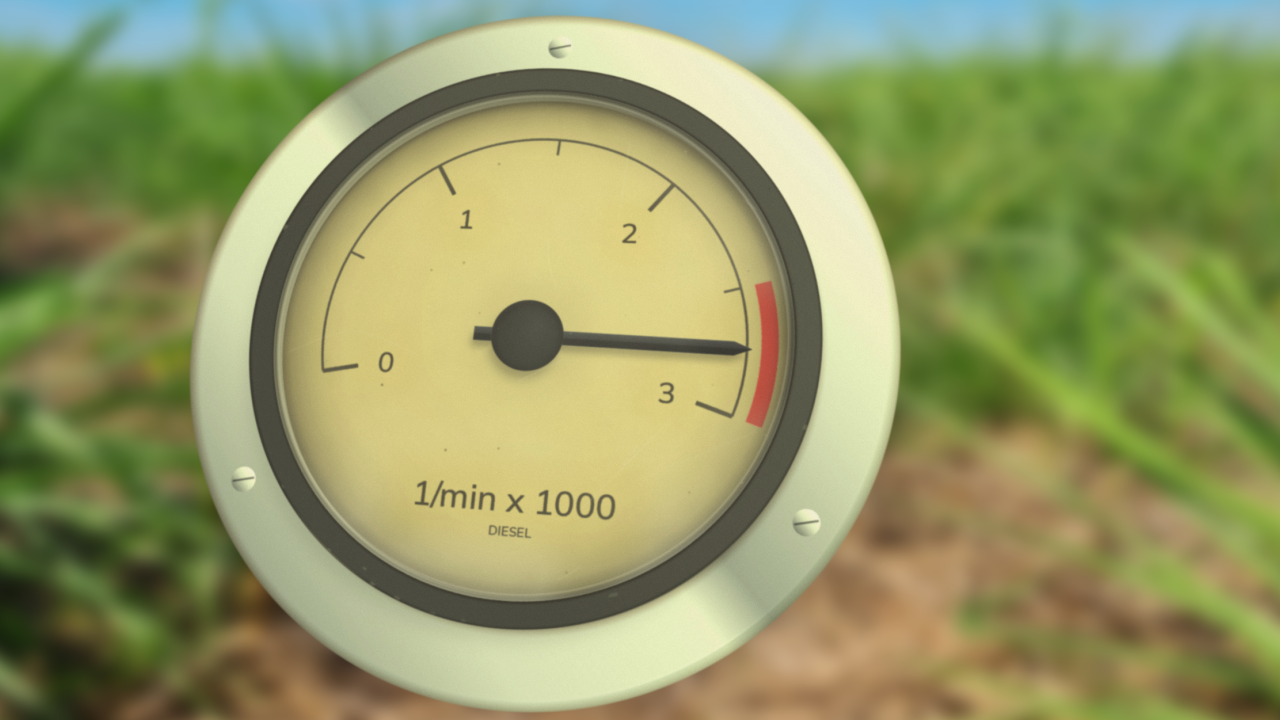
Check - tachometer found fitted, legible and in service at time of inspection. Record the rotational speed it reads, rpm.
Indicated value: 2750 rpm
